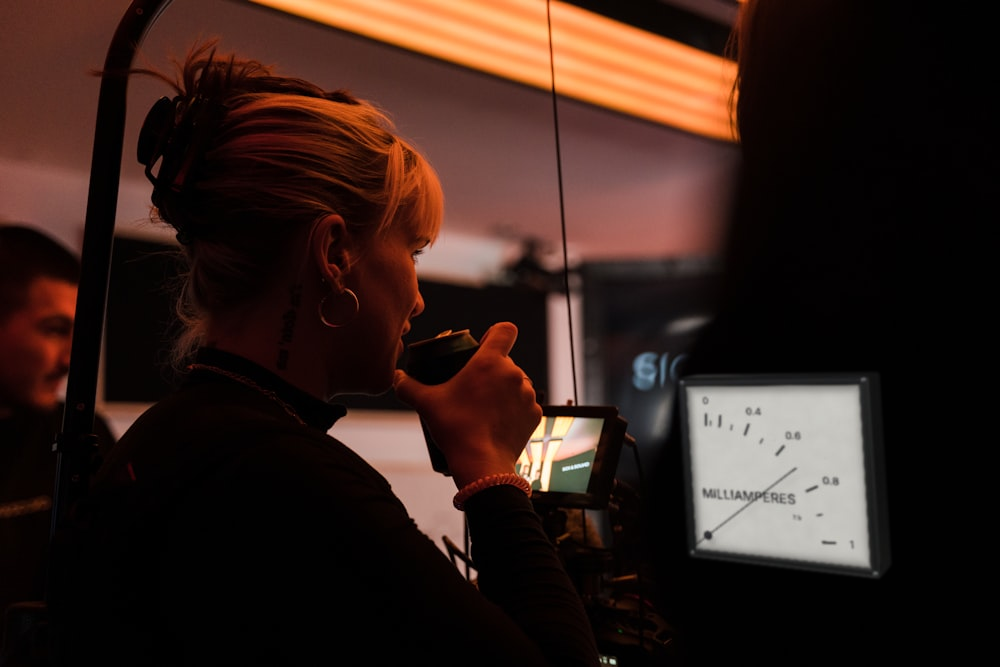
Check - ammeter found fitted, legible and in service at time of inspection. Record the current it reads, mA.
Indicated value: 0.7 mA
